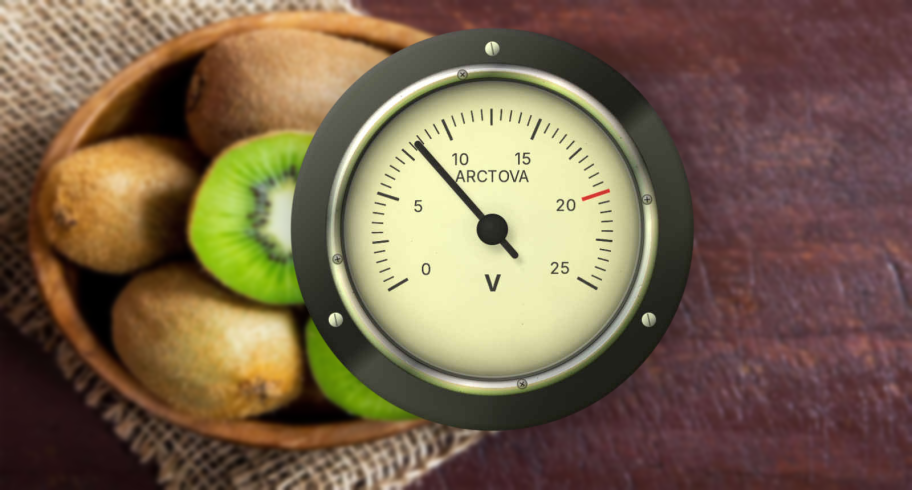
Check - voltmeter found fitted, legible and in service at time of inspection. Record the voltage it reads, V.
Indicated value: 8.25 V
